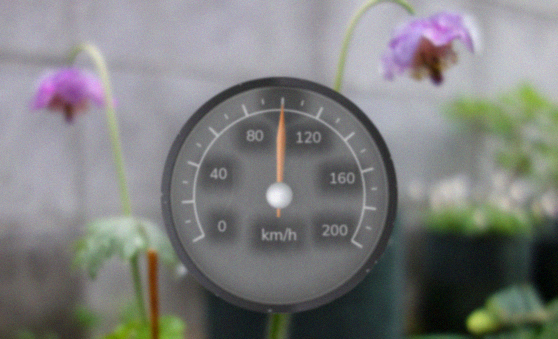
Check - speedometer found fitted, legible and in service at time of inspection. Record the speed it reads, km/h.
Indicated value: 100 km/h
